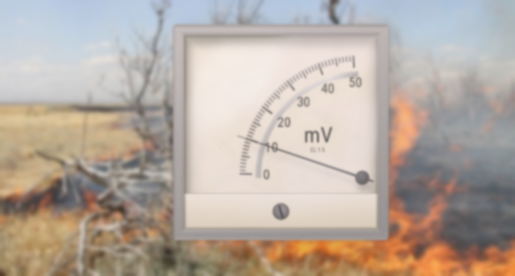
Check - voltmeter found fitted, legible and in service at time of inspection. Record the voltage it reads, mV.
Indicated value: 10 mV
